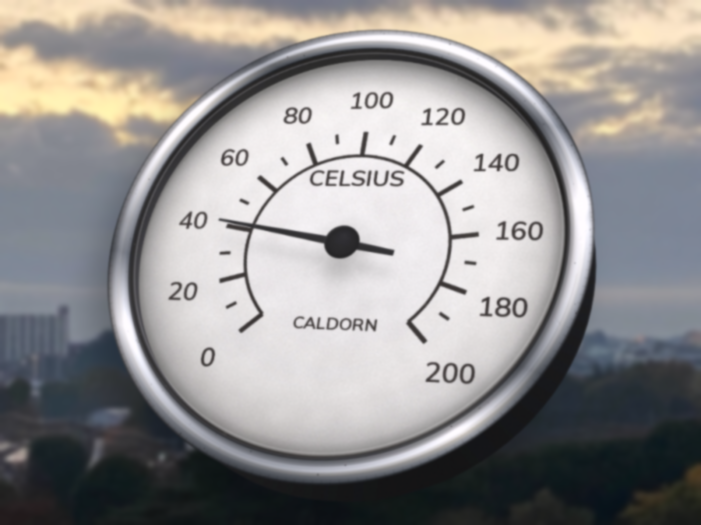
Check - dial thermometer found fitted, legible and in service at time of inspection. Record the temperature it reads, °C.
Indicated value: 40 °C
